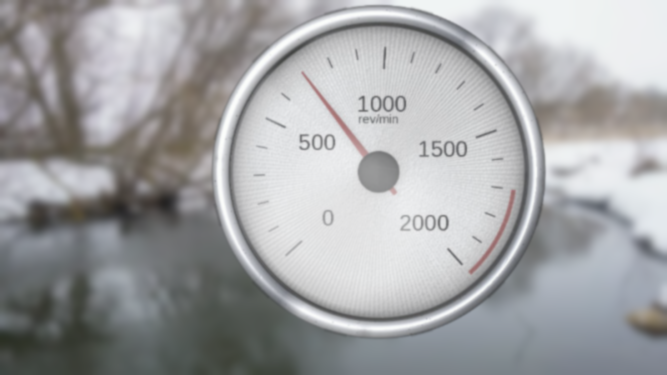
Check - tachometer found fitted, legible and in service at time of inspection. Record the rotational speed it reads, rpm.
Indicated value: 700 rpm
